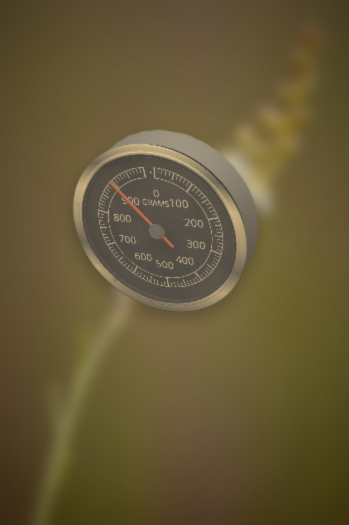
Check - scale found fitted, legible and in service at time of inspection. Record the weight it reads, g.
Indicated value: 900 g
